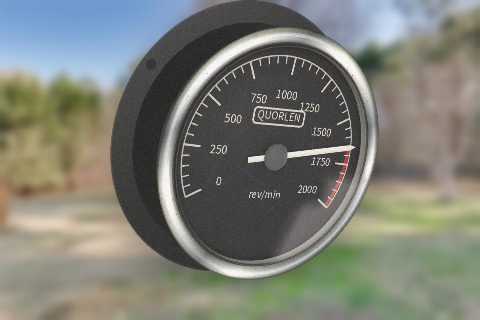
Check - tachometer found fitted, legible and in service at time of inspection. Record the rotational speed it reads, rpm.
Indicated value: 1650 rpm
